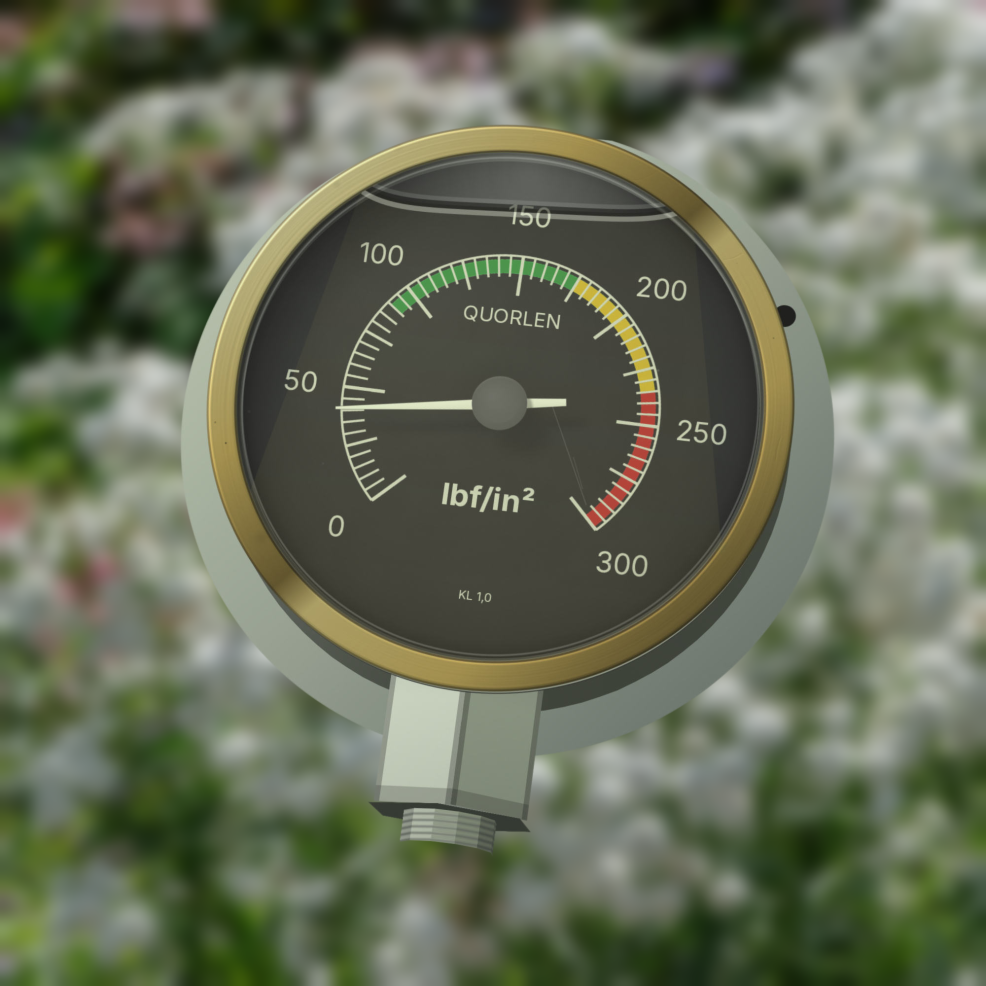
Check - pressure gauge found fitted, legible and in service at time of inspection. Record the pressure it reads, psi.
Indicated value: 40 psi
